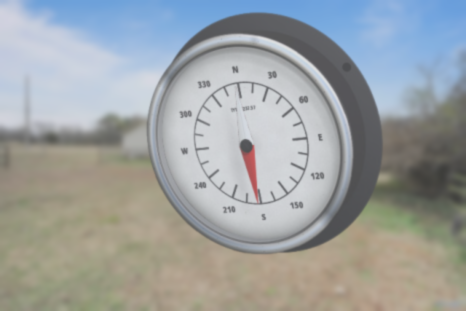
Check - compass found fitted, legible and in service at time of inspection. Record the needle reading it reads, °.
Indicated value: 180 °
